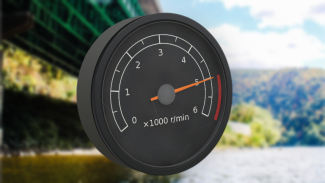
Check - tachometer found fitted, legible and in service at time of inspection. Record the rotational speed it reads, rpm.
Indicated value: 5000 rpm
